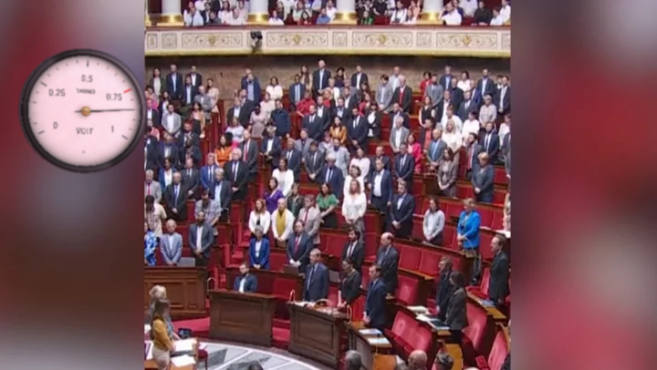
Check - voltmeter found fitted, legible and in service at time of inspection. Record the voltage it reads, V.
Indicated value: 0.85 V
